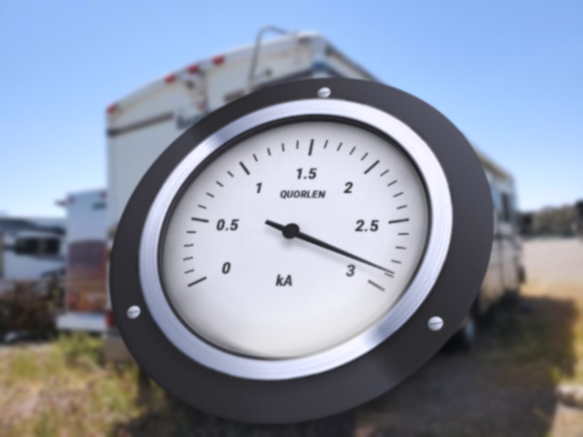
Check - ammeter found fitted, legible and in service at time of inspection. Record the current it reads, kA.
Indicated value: 2.9 kA
